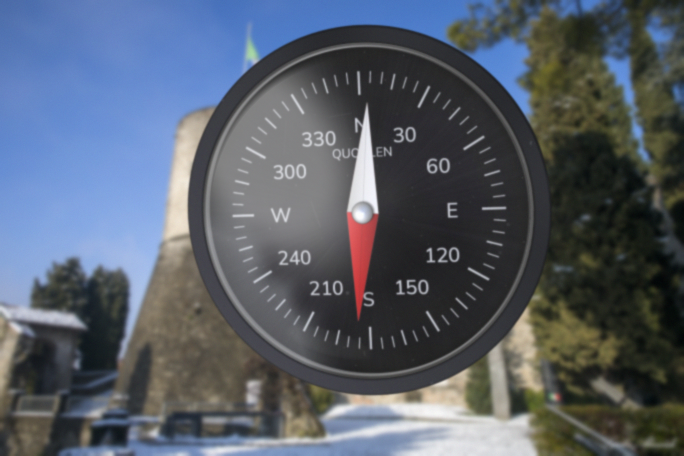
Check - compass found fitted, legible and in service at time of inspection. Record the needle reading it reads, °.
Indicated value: 185 °
